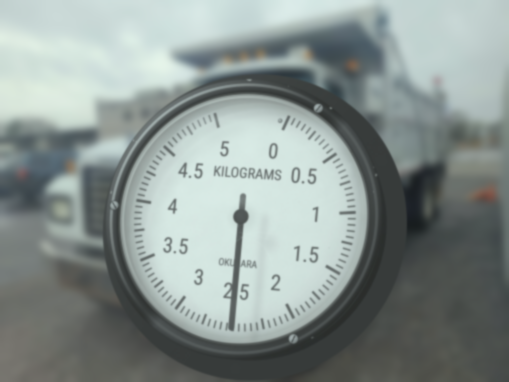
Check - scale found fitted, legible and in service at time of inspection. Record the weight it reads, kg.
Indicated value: 2.5 kg
